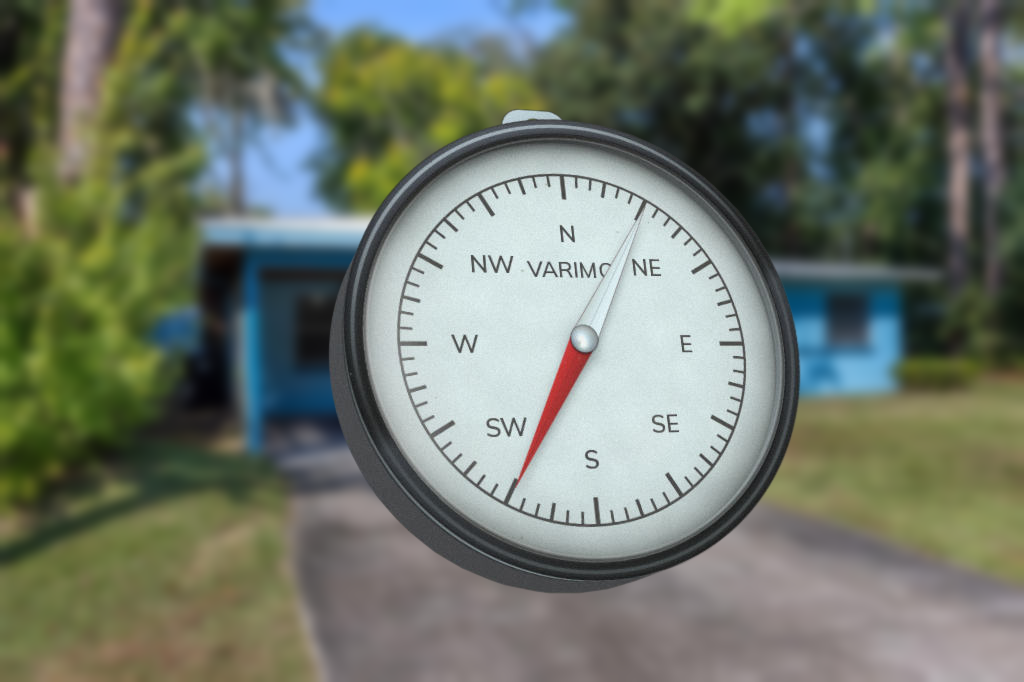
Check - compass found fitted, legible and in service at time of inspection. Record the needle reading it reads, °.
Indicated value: 210 °
